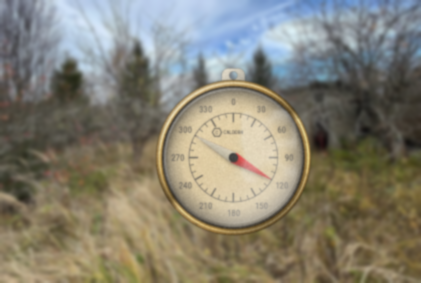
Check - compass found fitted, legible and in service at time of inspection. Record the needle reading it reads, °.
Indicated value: 120 °
